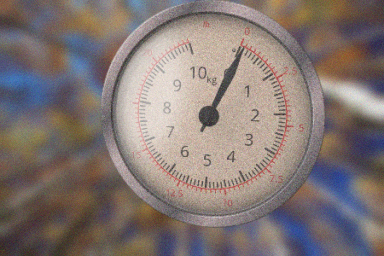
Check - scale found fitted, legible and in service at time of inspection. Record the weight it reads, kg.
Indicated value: 0.1 kg
